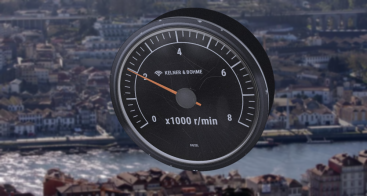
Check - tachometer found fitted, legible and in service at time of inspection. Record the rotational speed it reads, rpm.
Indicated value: 2000 rpm
